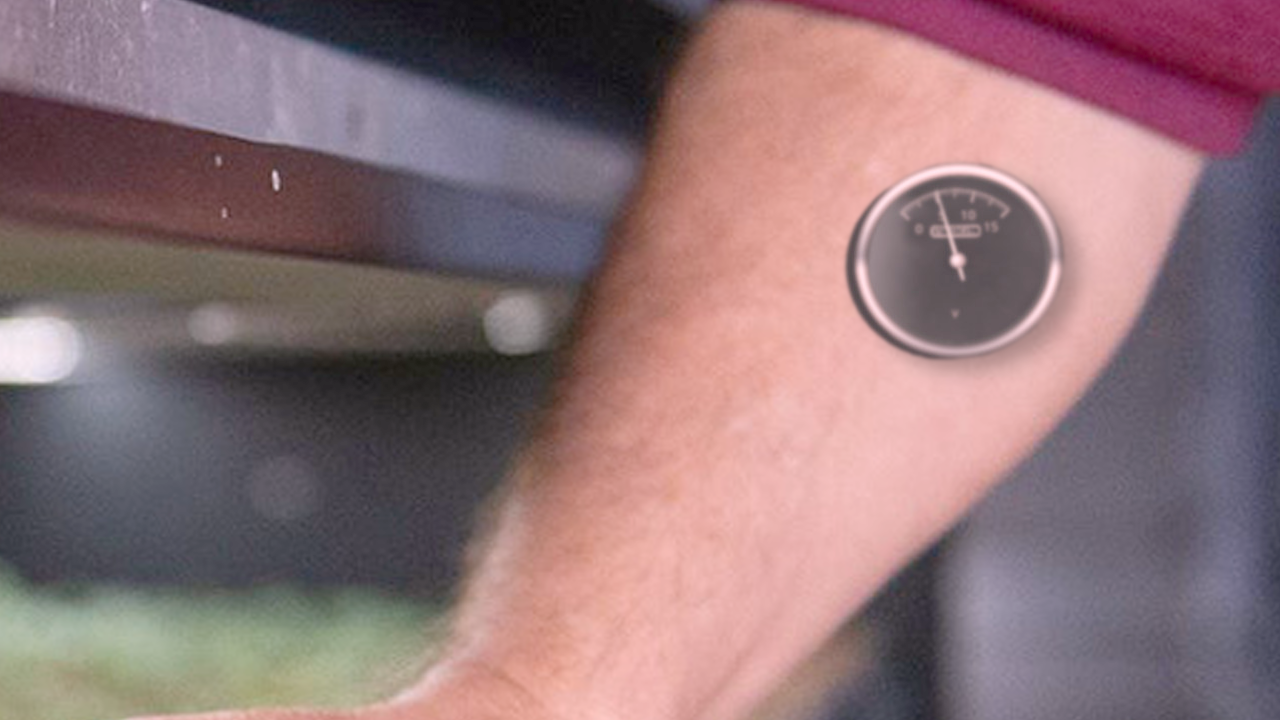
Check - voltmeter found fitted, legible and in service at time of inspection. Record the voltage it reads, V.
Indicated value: 5 V
